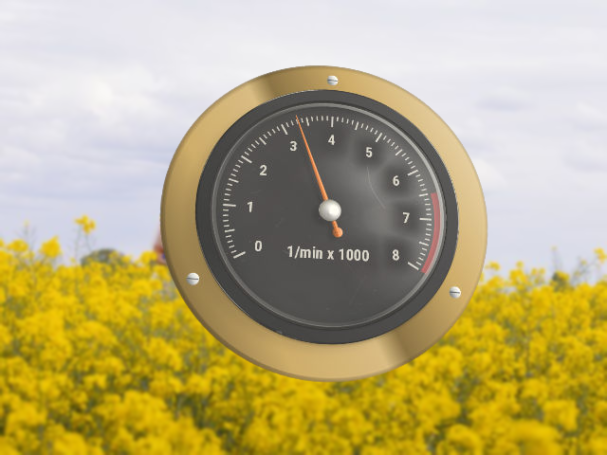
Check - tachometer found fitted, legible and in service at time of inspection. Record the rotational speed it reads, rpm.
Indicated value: 3300 rpm
